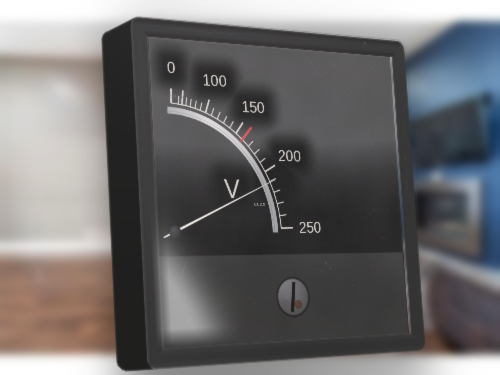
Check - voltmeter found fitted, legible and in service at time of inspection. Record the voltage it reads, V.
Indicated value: 210 V
